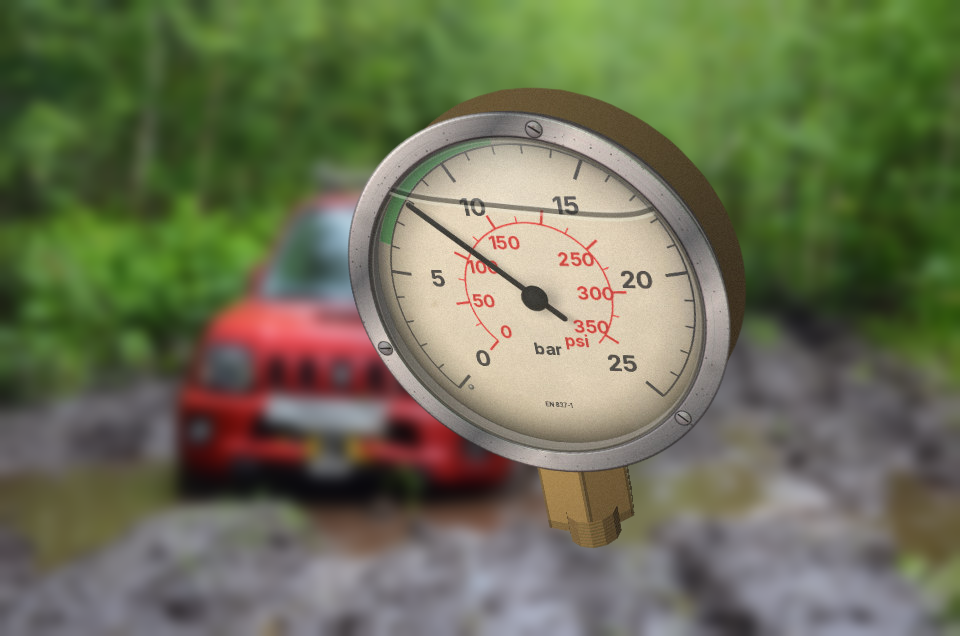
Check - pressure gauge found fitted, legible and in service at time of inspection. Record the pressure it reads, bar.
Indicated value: 8 bar
